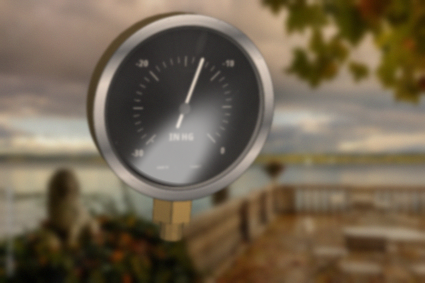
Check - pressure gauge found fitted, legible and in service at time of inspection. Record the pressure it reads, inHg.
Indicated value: -13 inHg
